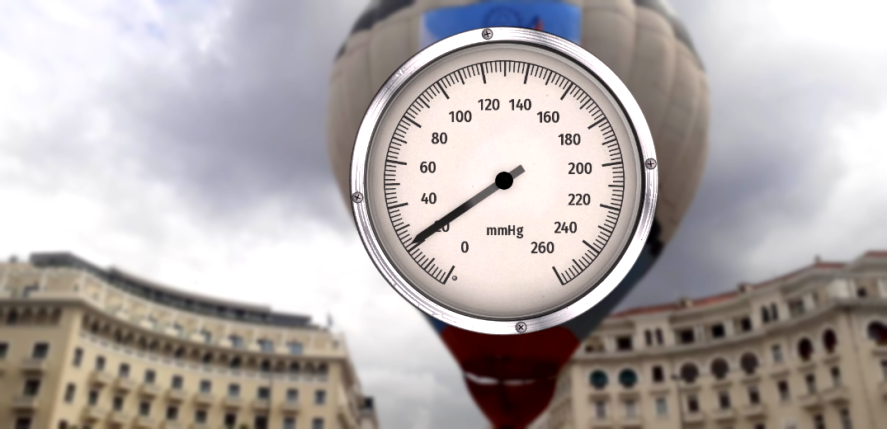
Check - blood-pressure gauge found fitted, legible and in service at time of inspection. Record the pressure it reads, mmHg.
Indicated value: 22 mmHg
